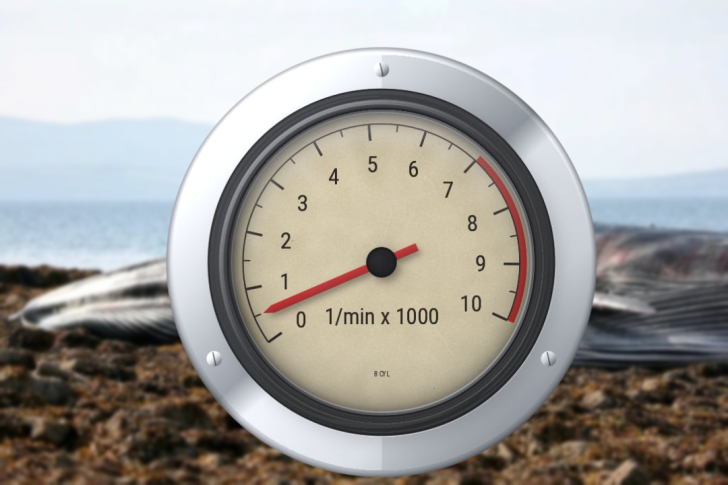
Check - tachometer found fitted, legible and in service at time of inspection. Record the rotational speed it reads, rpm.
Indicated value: 500 rpm
